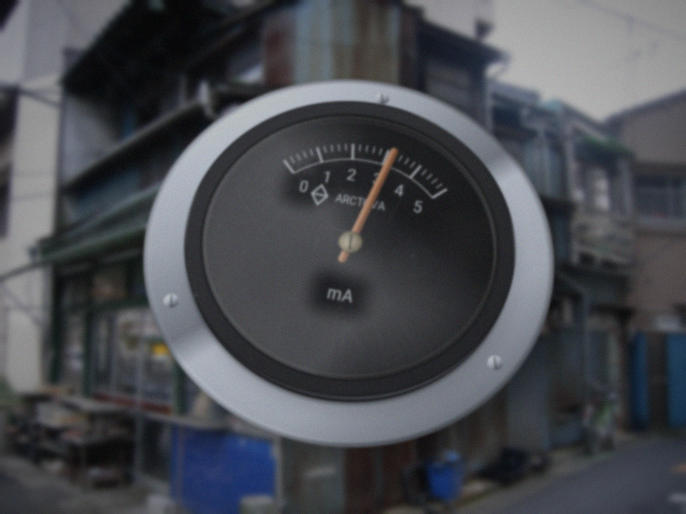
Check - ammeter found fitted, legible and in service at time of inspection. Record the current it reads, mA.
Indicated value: 3.2 mA
